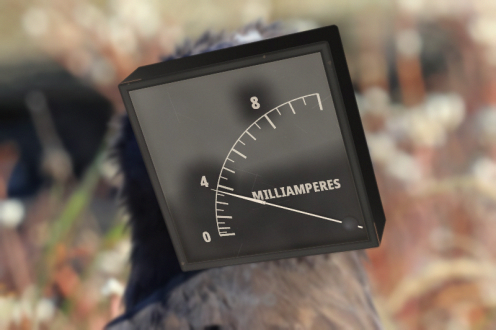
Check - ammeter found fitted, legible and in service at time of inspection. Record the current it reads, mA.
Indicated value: 3.75 mA
